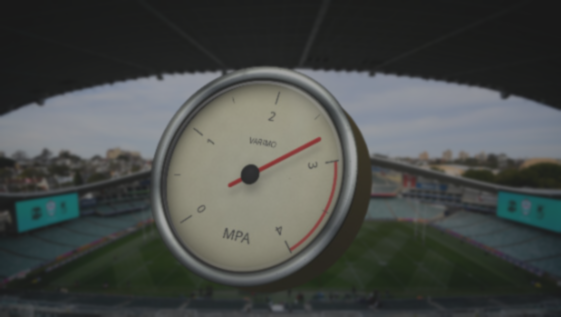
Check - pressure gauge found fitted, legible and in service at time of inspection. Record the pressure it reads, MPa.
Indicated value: 2.75 MPa
